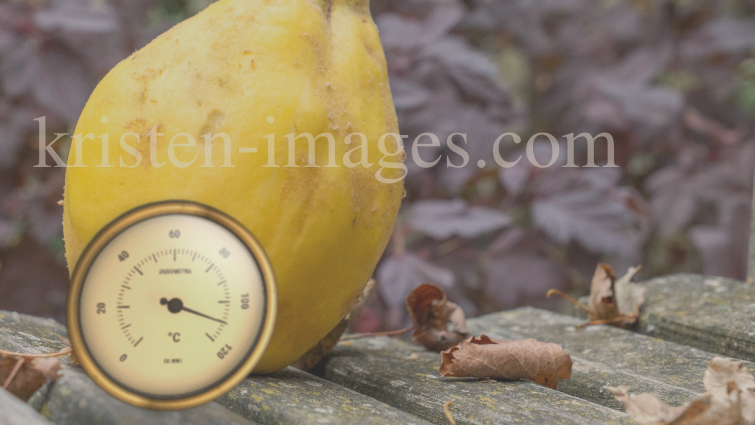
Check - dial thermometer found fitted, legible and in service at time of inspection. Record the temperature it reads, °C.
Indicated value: 110 °C
